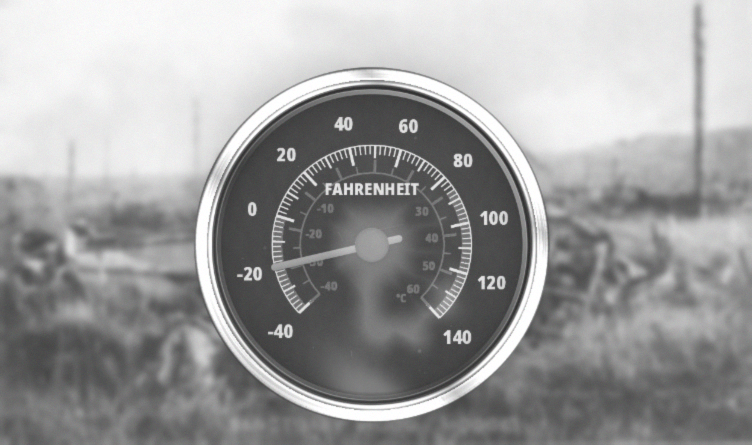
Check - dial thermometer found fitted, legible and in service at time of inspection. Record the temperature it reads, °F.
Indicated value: -20 °F
